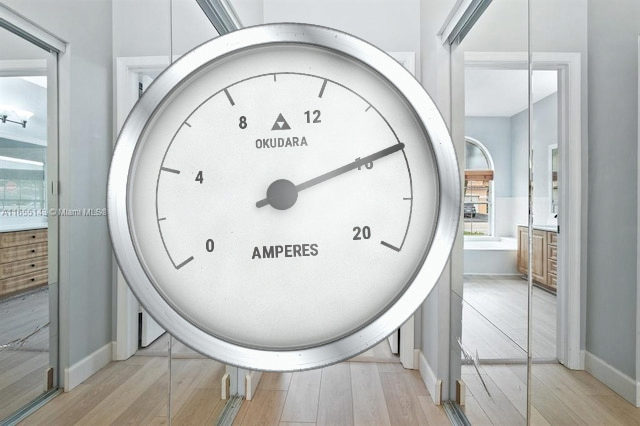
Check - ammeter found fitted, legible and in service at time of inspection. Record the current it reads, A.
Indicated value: 16 A
